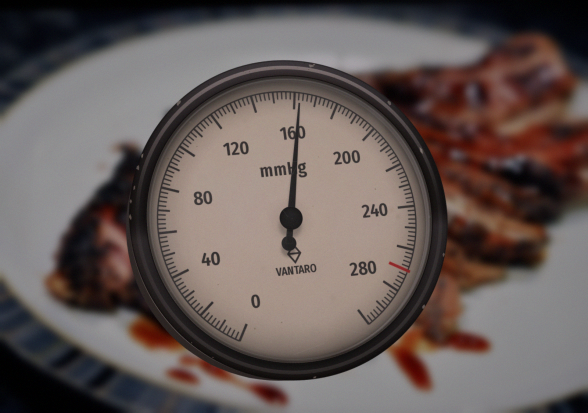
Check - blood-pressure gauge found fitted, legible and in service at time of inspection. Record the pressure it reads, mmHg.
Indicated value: 162 mmHg
